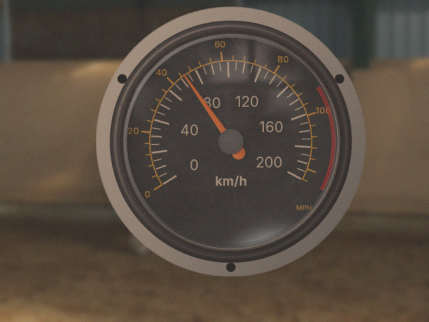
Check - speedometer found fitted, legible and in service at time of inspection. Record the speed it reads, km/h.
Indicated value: 72.5 km/h
